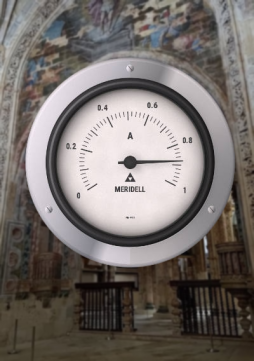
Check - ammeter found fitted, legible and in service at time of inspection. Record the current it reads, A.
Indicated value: 0.88 A
